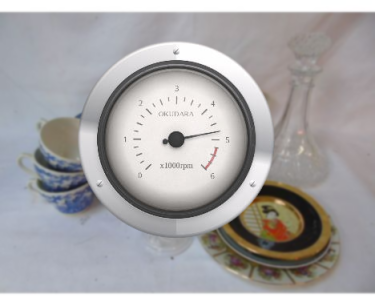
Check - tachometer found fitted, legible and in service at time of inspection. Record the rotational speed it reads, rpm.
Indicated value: 4750 rpm
